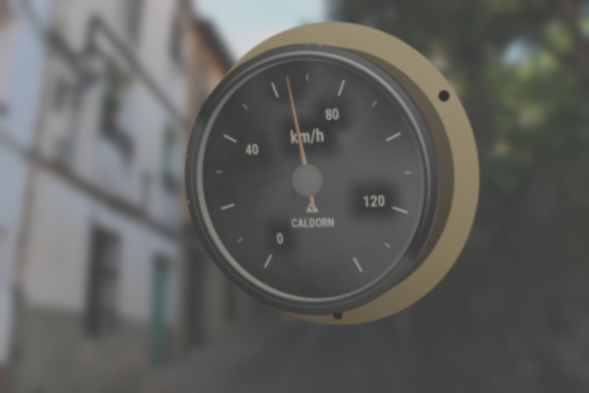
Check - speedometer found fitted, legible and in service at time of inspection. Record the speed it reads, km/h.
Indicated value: 65 km/h
